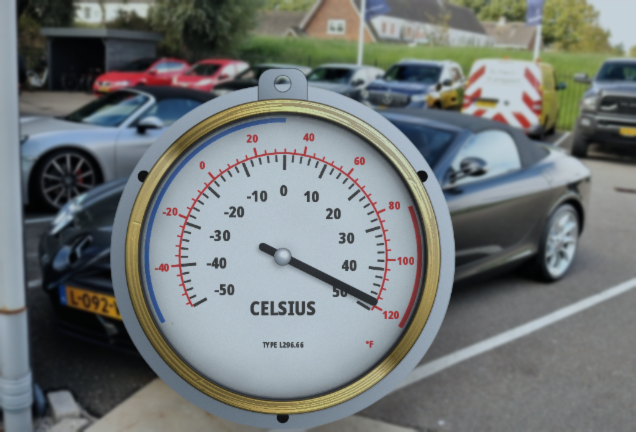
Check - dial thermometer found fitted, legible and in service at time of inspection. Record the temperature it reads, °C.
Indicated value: 48 °C
